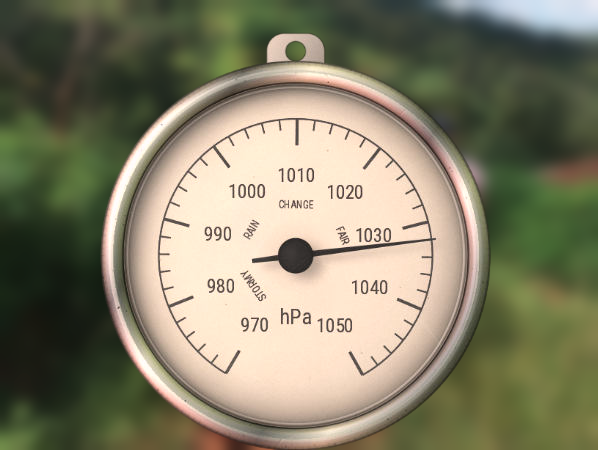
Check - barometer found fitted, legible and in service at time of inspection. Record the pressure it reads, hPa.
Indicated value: 1032 hPa
